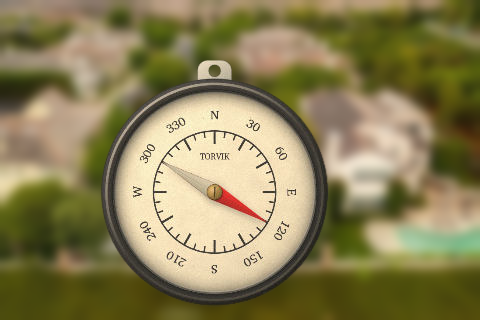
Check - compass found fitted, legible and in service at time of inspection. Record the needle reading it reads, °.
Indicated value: 120 °
